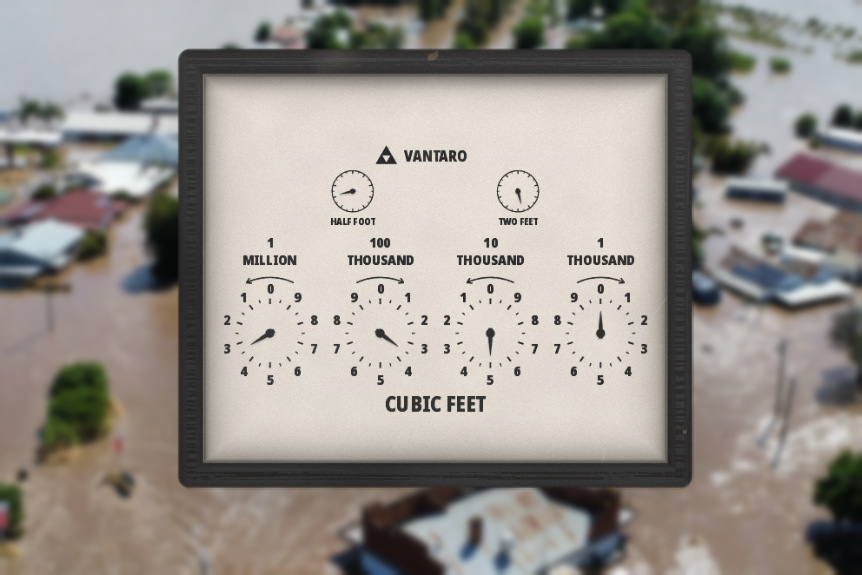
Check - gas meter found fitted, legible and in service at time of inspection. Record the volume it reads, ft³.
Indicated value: 335000 ft³
